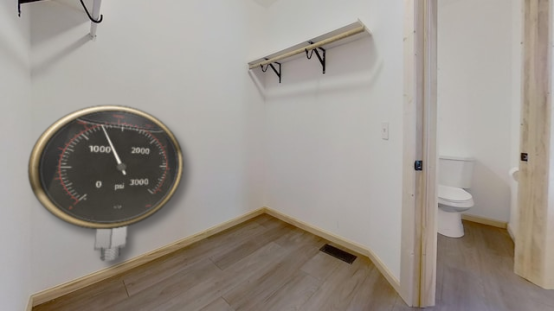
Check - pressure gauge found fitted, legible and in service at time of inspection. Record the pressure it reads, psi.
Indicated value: 1250 psi
